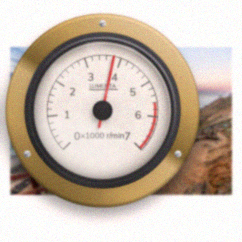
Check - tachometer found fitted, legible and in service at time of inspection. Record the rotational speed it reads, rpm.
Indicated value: 3800 rpm
